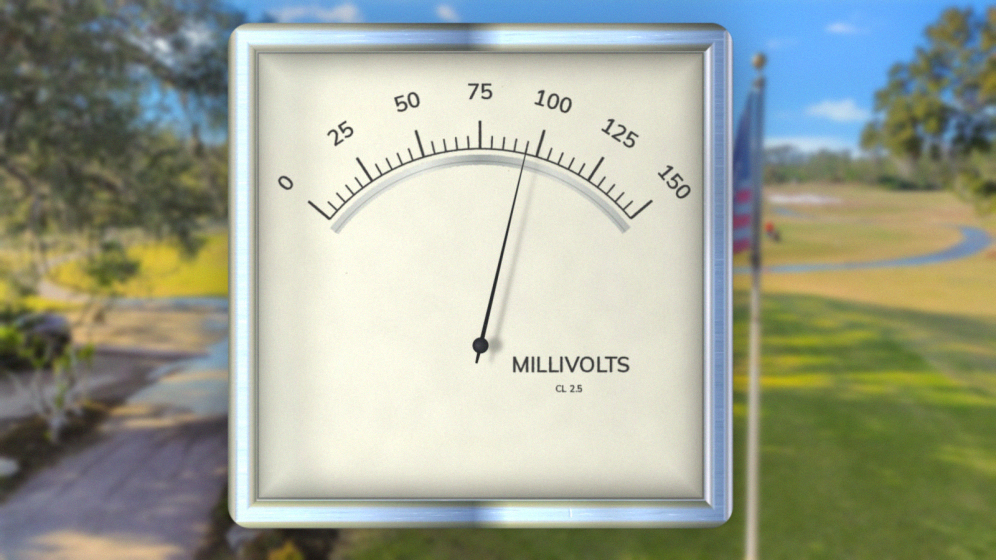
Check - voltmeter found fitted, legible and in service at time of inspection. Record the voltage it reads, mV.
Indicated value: 95 mV
